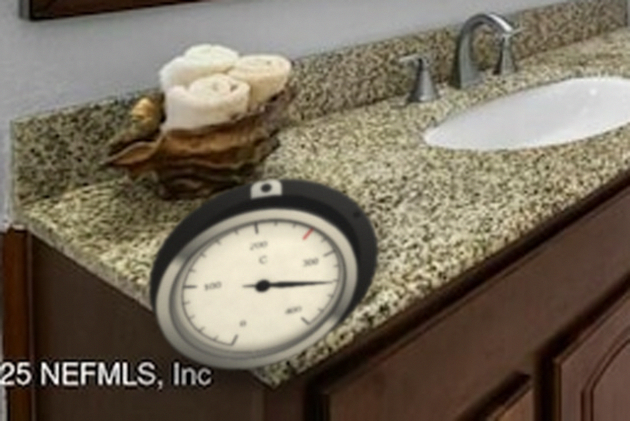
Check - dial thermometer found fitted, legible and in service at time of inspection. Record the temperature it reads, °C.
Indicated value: 340 °C
